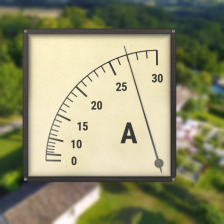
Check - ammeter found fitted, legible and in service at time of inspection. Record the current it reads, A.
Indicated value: 27 A
